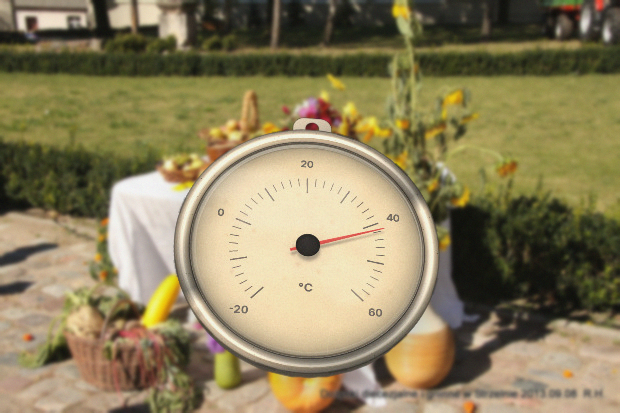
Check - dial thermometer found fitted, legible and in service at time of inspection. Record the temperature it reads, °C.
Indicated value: 42 °C
